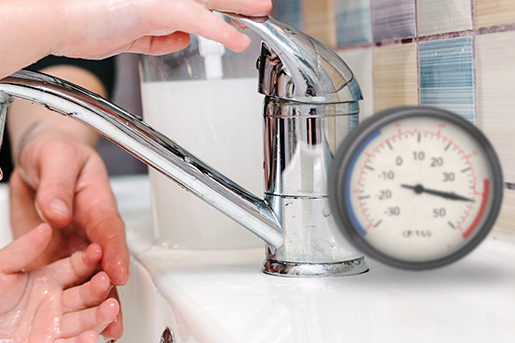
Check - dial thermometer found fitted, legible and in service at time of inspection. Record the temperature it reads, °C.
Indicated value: 40 °C
